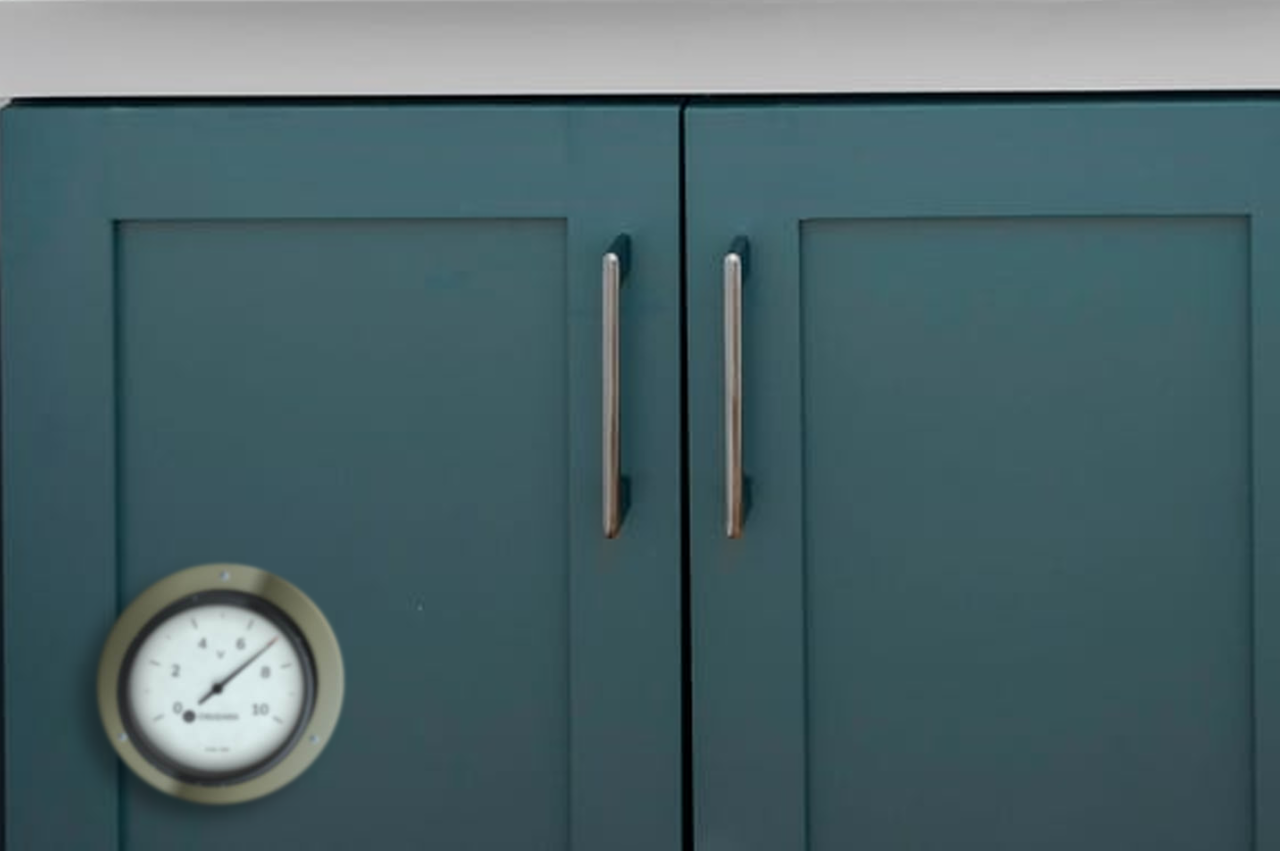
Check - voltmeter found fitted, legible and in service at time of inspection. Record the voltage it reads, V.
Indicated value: 7 V
